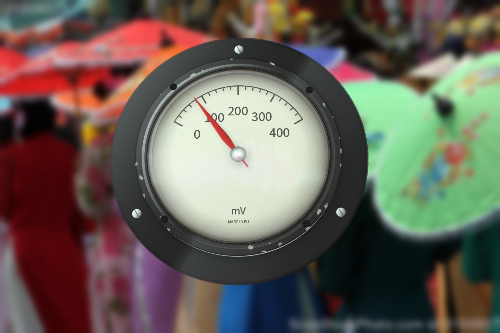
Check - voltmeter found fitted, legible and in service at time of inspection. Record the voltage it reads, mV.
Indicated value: 80 mV
